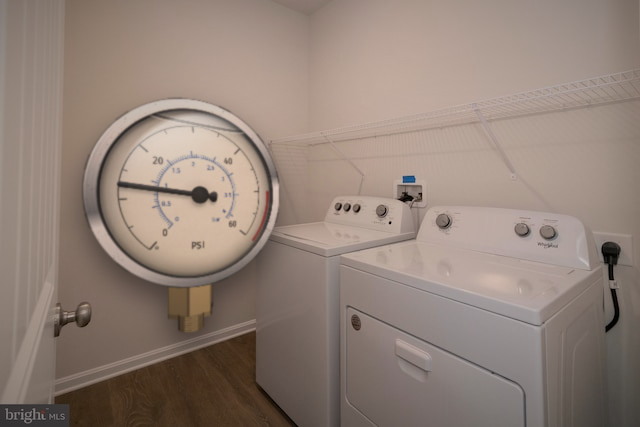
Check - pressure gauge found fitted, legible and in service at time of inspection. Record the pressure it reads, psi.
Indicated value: 12.5 psi
